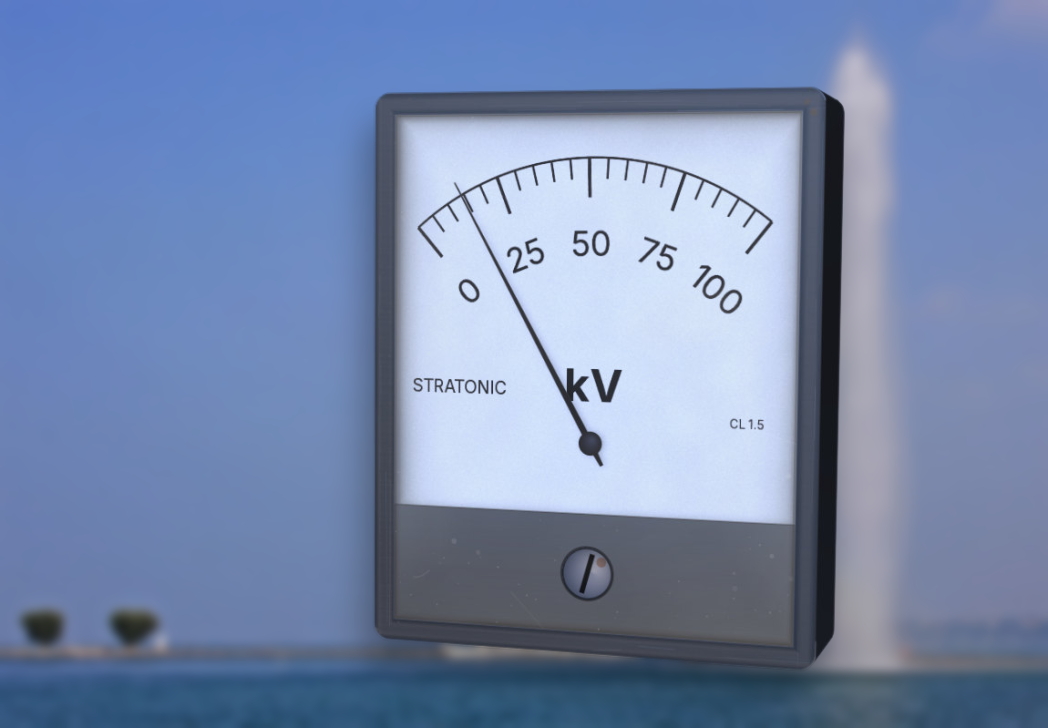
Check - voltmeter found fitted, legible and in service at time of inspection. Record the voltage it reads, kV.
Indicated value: 15 kV
